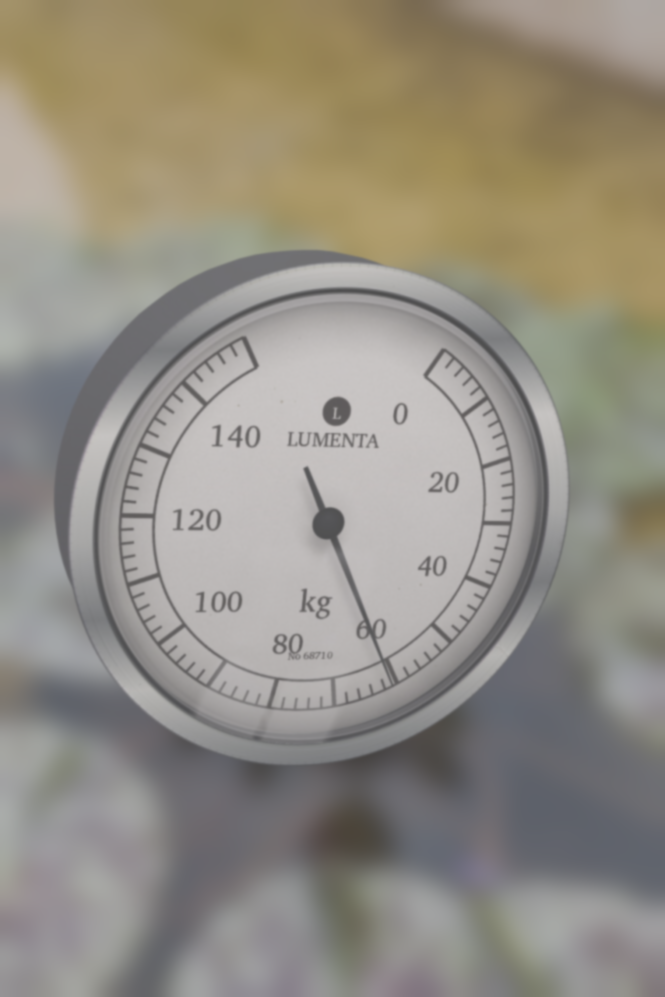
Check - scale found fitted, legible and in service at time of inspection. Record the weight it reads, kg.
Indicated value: 61 kg
